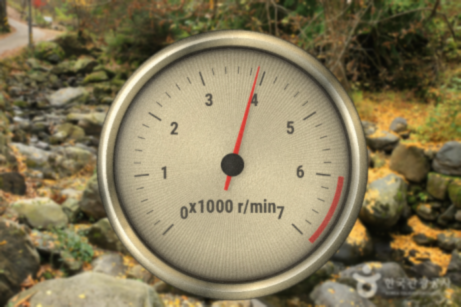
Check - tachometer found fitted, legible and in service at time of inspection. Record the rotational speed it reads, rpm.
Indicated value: 3900 rpm
